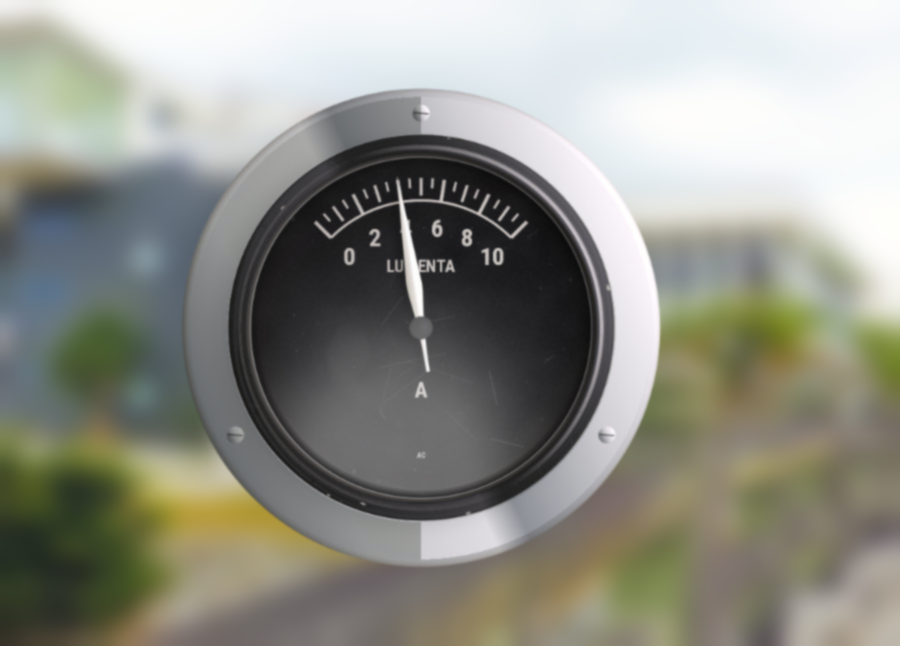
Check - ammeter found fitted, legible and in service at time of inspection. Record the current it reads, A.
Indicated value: 4 A
